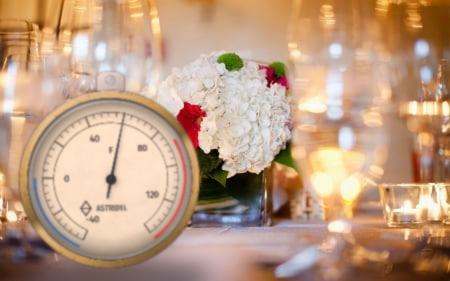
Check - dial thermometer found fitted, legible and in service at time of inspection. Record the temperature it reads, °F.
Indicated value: 60 °F
